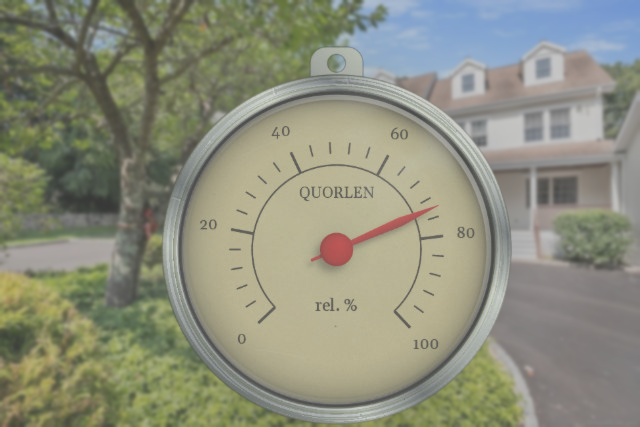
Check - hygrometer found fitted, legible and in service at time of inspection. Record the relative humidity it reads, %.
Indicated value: 74 %
